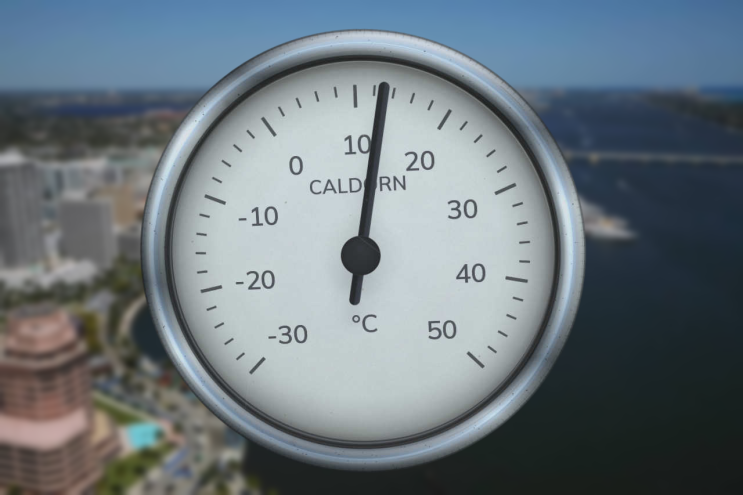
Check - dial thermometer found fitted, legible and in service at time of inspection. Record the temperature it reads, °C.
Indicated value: 13 °C
